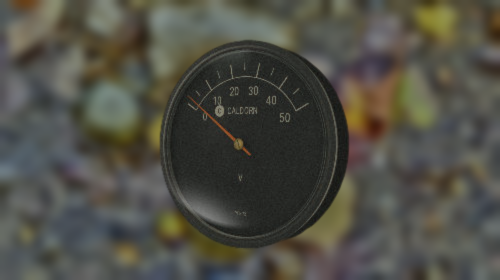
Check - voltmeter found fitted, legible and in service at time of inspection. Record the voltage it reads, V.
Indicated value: 2.5 V
